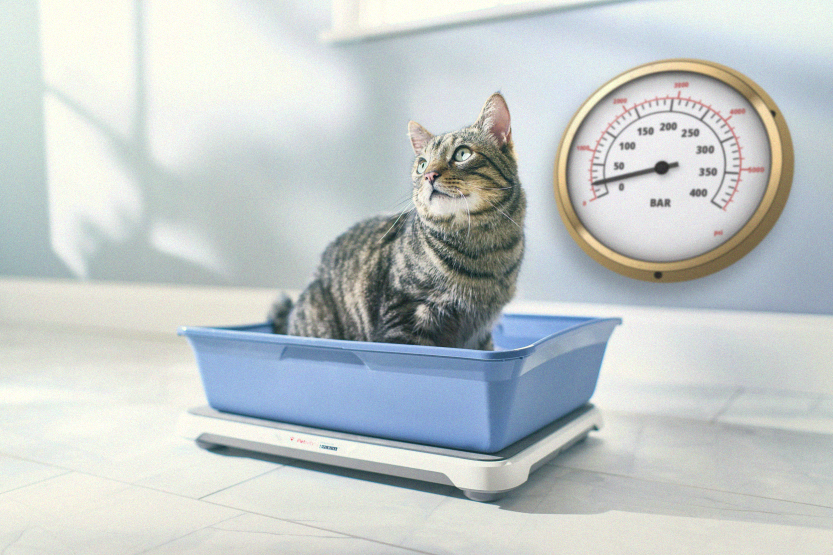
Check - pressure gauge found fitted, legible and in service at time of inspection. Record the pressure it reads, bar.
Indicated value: 20 bar
